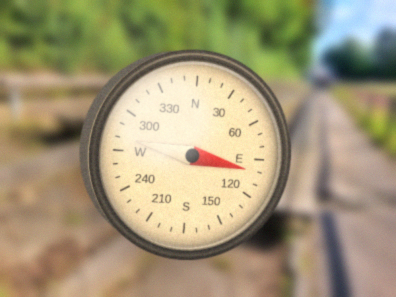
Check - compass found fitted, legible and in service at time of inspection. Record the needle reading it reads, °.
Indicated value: 100 °
